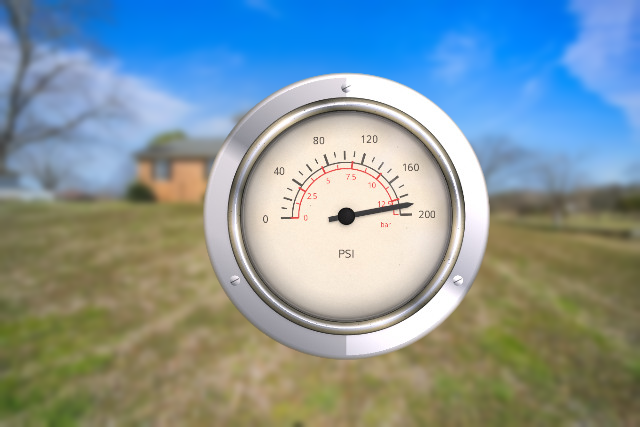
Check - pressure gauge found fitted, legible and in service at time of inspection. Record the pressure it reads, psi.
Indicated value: 190 psi
